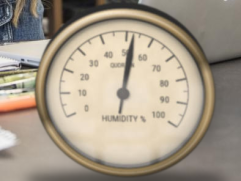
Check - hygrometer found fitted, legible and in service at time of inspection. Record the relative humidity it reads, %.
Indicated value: 52.5 %
